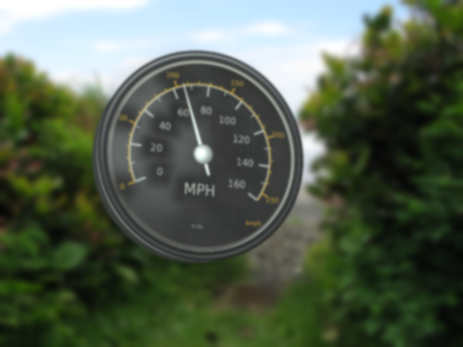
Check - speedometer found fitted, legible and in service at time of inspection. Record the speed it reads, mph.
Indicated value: 65 mph
